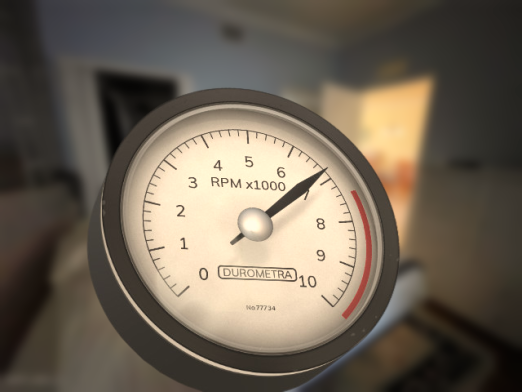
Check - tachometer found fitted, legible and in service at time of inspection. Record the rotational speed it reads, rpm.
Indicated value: 6800 rpm
